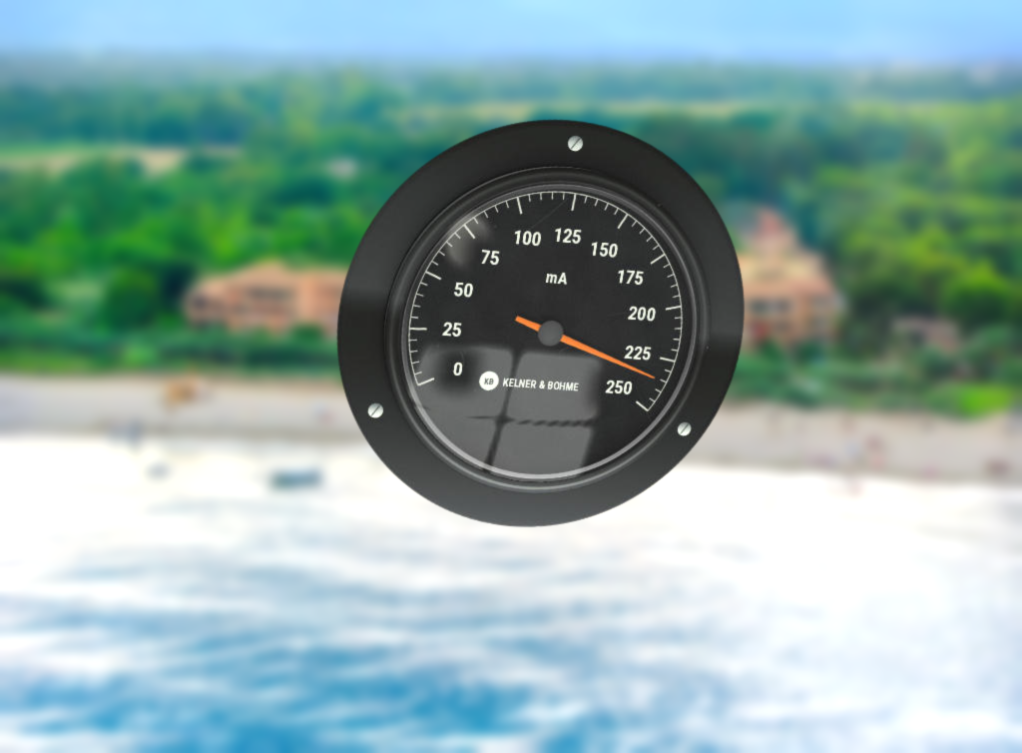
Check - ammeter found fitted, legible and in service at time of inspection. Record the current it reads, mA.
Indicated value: 235 mA
